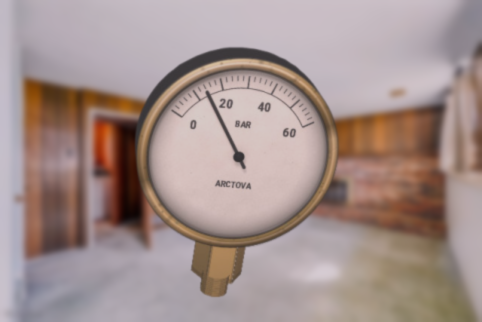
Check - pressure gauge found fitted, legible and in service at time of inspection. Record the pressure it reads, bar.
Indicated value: 14 bar
